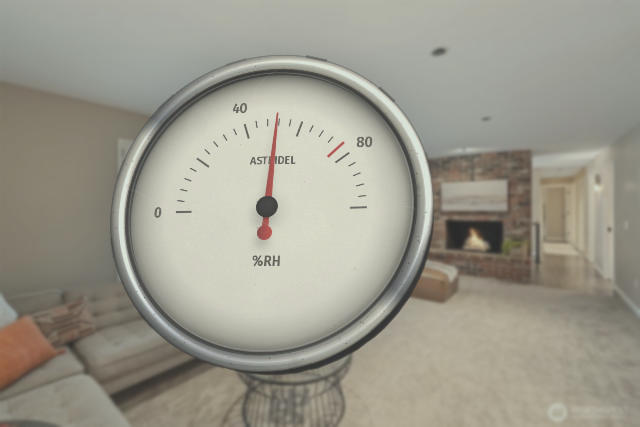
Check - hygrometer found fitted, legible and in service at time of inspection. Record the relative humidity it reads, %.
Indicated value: 52 %
